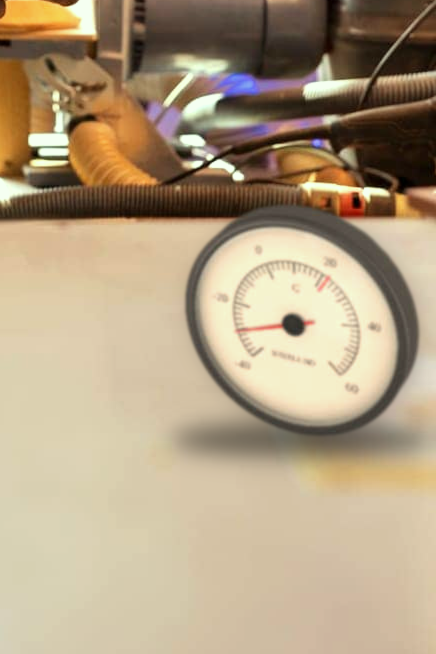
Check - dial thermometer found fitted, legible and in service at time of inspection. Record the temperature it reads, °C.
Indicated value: -30 °C
